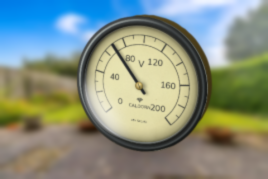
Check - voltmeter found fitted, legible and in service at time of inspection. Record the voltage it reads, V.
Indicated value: 70 V
